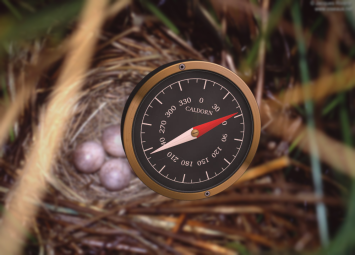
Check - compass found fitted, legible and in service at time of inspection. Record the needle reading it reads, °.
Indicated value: 55 °
